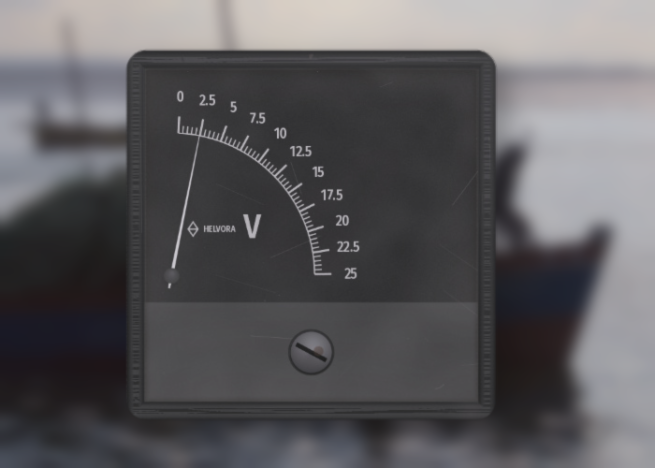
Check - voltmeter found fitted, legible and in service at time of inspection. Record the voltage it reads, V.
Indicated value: 2.5 V
